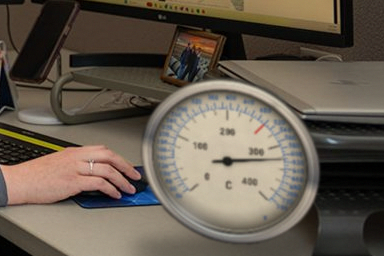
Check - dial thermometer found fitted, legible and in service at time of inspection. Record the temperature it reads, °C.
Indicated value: 320 °C
